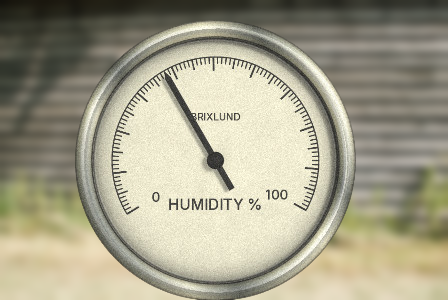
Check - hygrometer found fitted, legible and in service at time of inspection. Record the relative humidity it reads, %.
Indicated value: 38 %
